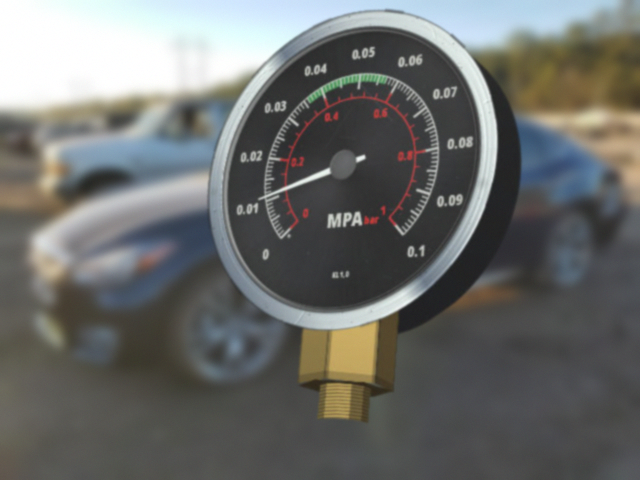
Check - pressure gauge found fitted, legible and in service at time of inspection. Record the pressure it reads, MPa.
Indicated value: 0.01 MPa
